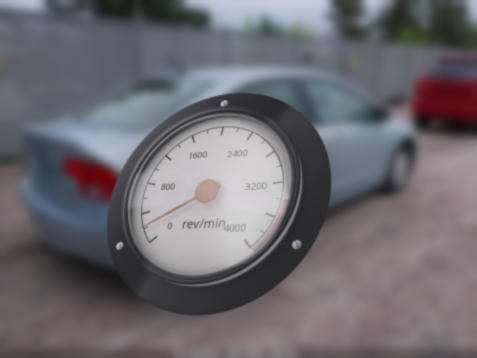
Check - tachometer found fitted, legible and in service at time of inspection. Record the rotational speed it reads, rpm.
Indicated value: 200 rpm
